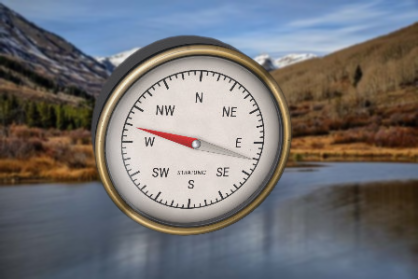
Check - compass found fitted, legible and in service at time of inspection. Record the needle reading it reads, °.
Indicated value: 285 °
